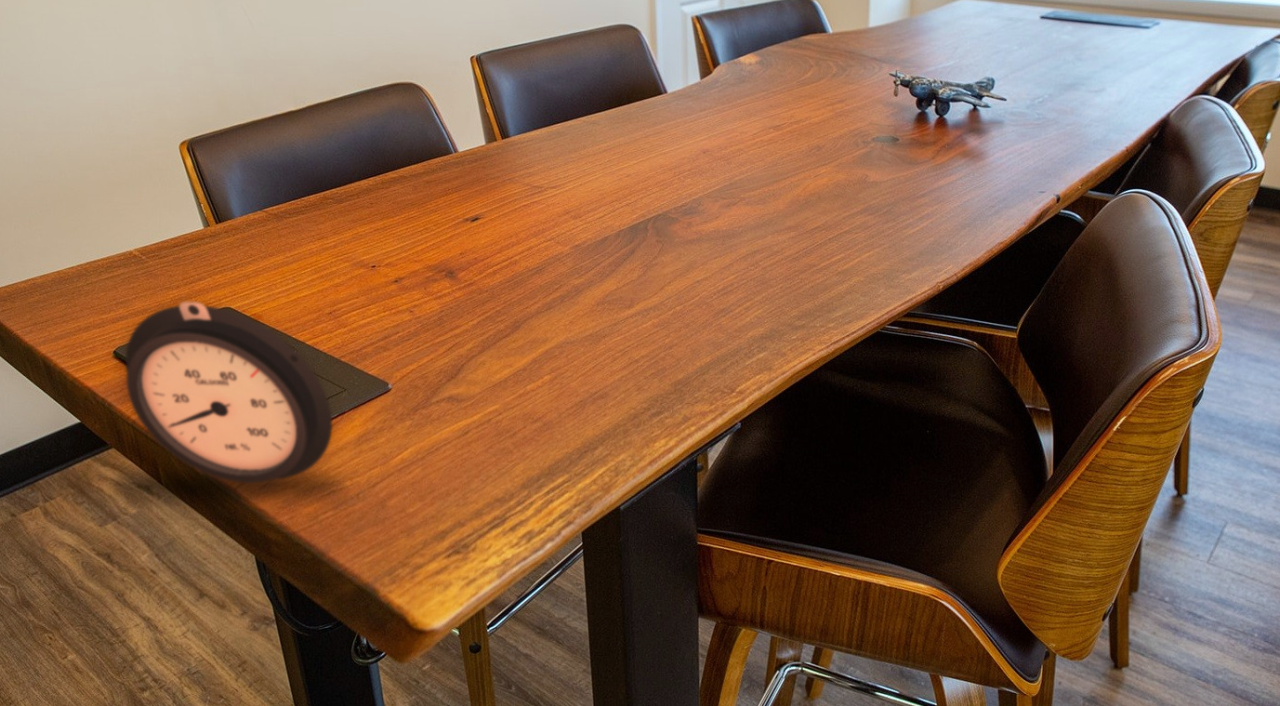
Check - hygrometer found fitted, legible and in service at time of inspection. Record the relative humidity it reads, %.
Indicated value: 8 %
